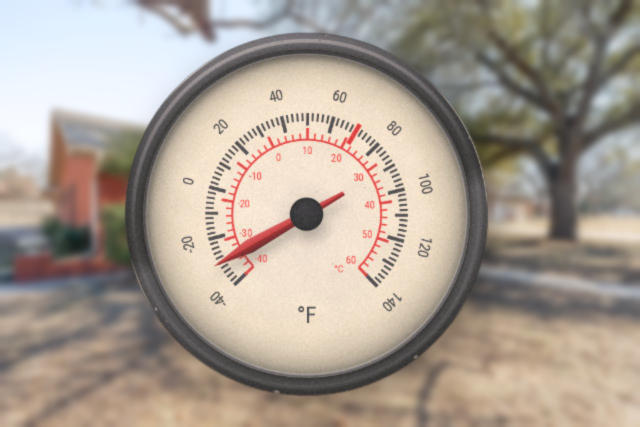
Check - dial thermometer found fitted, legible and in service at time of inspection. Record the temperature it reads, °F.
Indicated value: -30 °F
